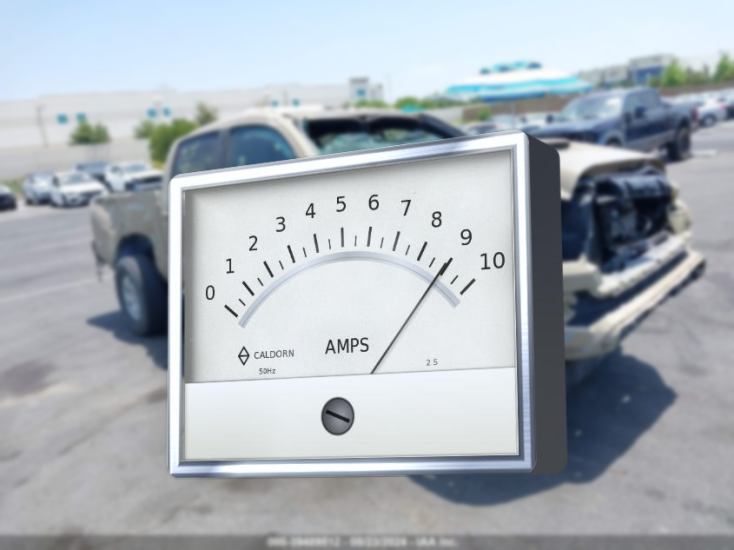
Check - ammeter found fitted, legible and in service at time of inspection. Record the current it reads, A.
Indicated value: 9 A
